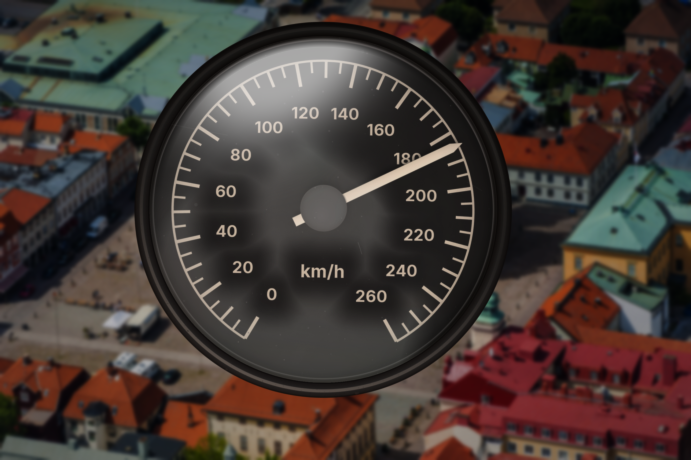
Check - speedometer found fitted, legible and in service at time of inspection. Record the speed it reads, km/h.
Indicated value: 185 km/h
